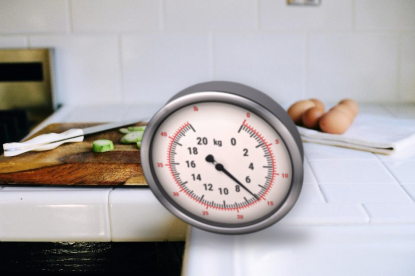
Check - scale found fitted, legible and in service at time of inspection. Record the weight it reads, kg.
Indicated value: 7 kg
